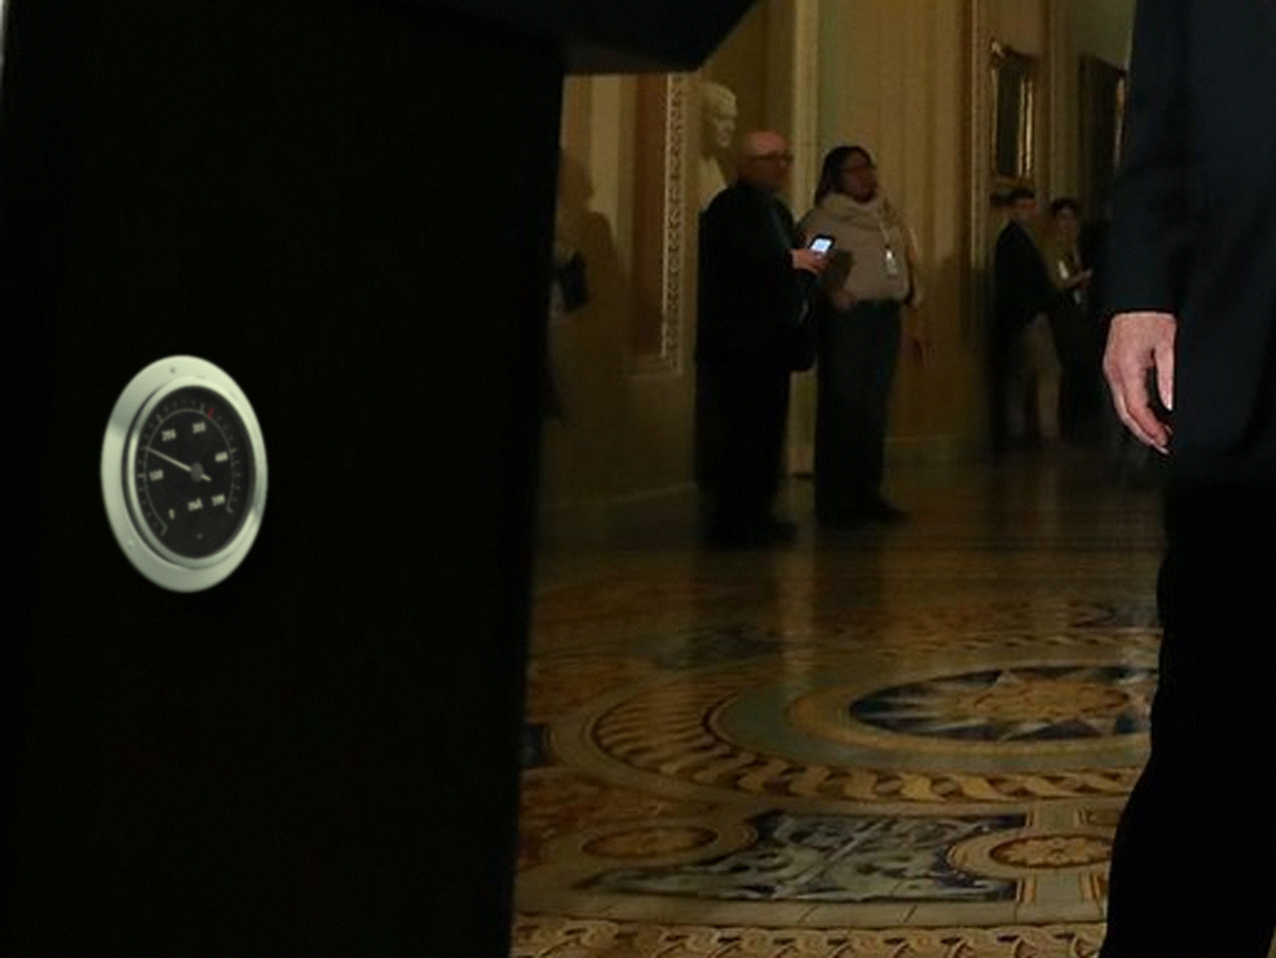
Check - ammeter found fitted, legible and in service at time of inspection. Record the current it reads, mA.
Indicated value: 140 mA
